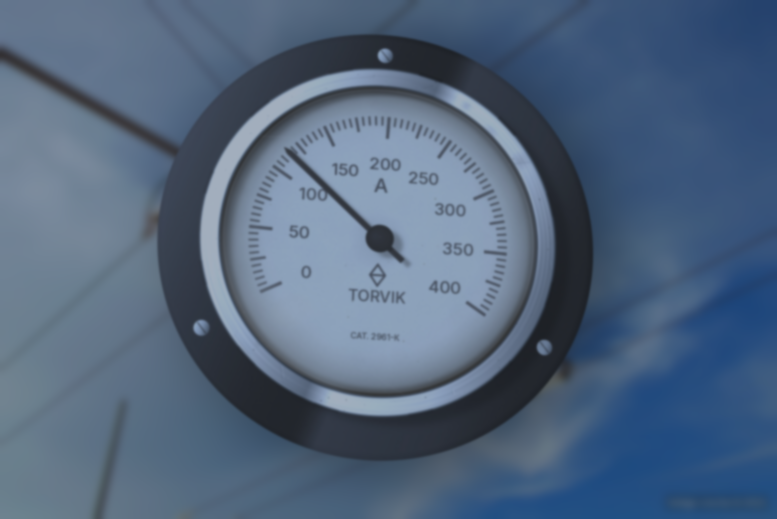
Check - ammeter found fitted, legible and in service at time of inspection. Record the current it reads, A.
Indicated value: 115 A
